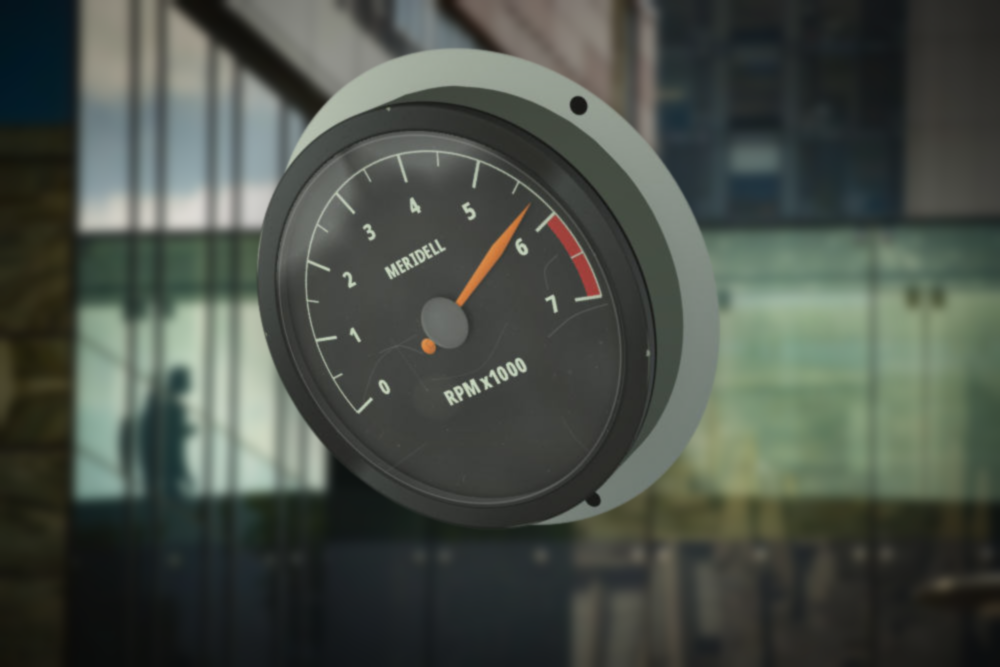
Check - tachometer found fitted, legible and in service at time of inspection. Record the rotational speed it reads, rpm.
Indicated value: 5750 rpm
